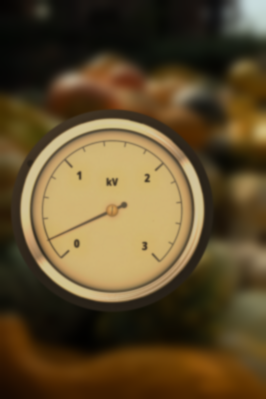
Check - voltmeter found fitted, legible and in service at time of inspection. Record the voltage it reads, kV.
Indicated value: 0.2 kV
